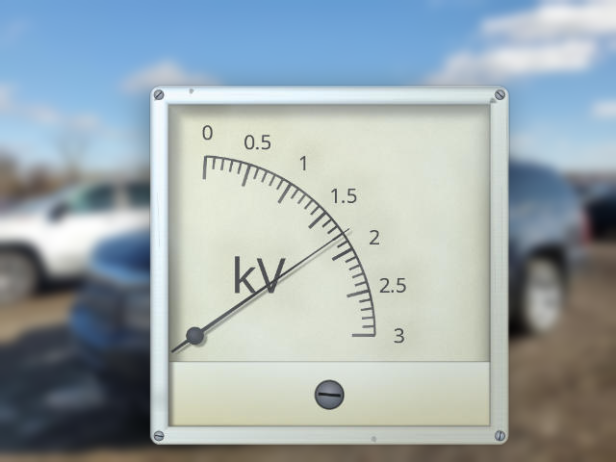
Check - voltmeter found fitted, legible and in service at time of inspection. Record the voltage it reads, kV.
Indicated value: 1.8 kV
